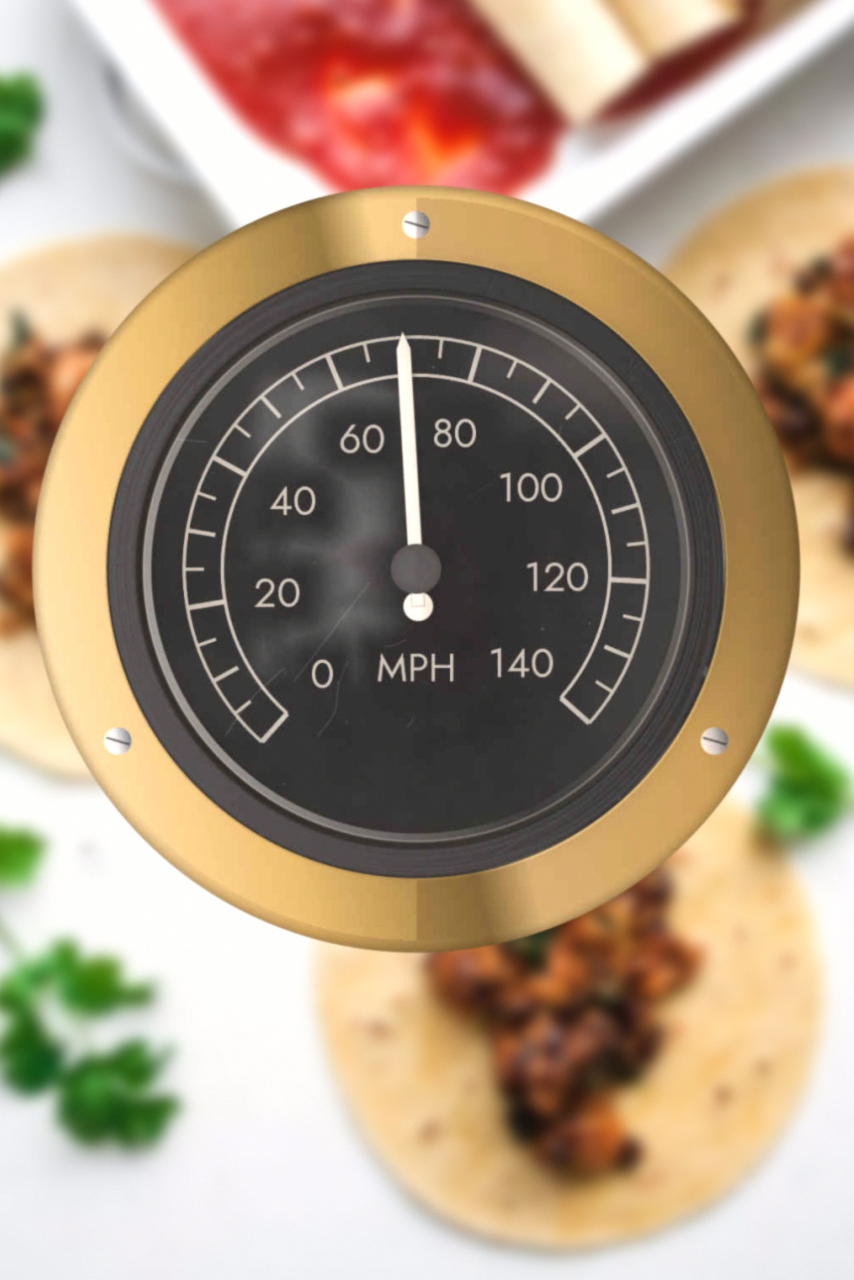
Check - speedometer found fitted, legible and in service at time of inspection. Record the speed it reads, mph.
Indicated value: 70 mph
